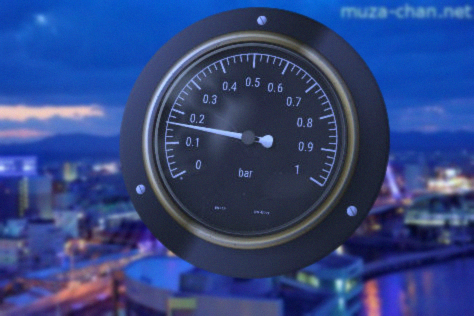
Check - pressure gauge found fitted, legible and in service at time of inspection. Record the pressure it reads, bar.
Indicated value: 0.16 bar
